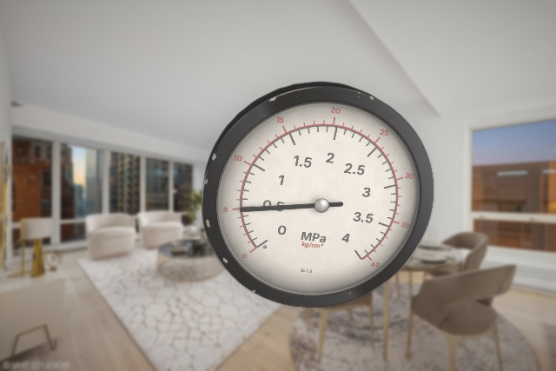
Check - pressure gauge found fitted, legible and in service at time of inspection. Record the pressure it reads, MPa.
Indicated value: 0.5 MPa
